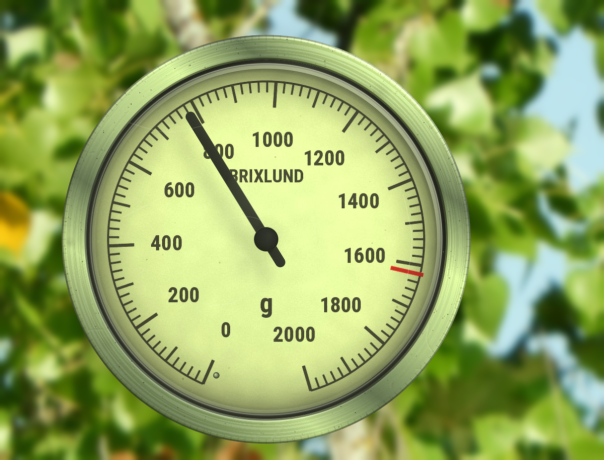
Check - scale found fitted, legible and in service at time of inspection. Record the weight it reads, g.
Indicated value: 780 g
